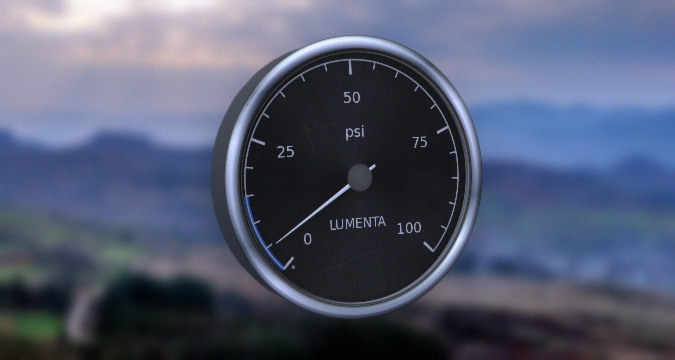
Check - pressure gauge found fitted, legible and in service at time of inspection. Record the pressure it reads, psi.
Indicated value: 5 psi
